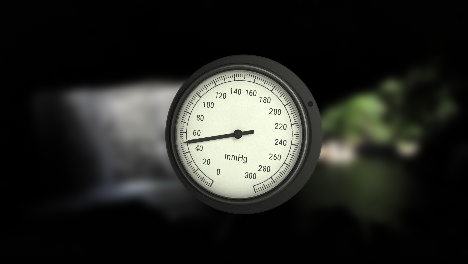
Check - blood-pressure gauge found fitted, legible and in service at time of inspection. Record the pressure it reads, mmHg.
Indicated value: 50 mmHg
